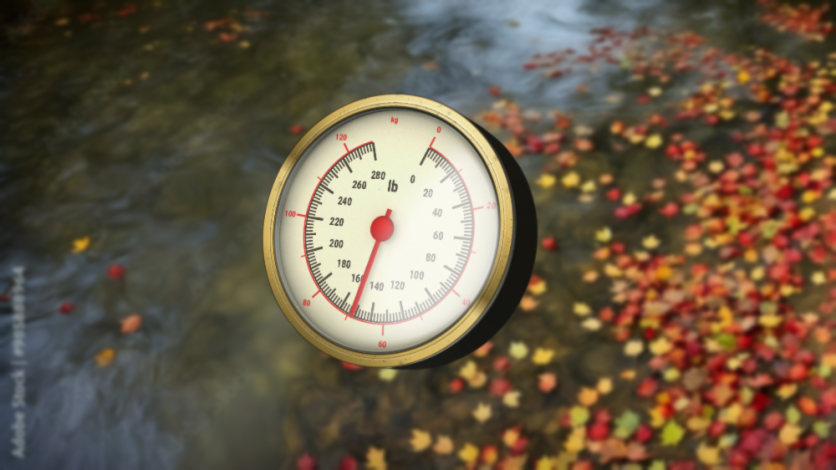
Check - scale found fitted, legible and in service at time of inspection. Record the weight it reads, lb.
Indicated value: 150 lb
